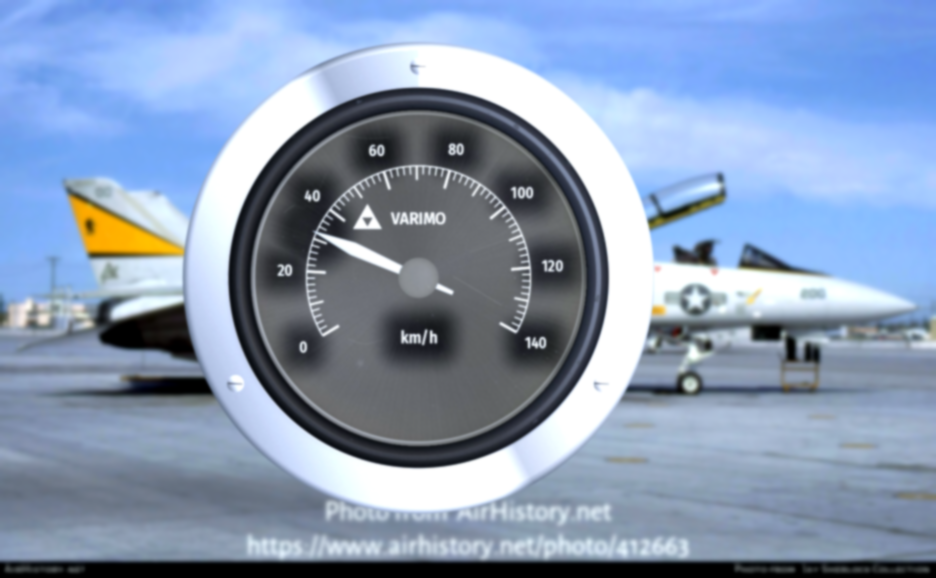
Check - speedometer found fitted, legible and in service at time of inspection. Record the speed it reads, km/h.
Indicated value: 32 km/h
